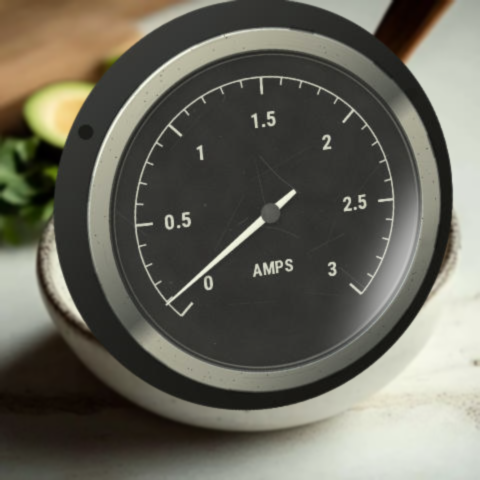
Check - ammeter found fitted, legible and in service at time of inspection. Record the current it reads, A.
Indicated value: 0.1 A
